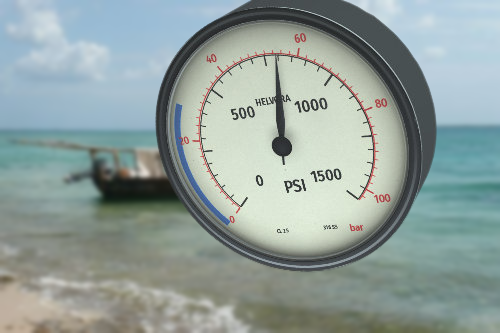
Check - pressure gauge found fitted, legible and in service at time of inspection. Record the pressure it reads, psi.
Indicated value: 800 psi
